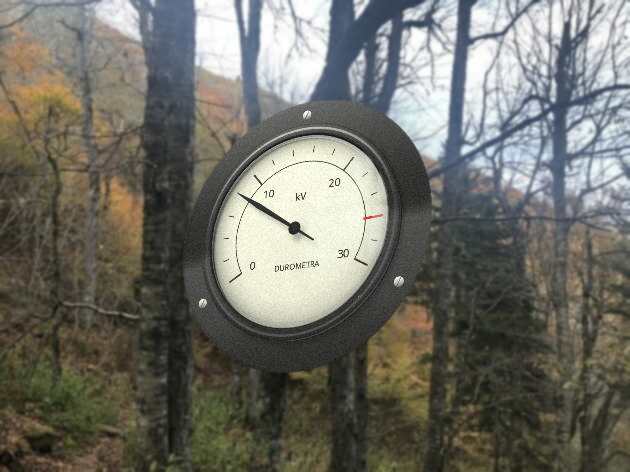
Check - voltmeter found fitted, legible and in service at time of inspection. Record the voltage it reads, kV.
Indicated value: 8 kV
